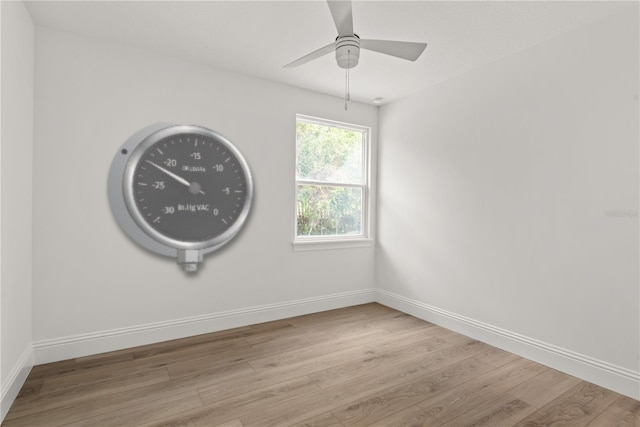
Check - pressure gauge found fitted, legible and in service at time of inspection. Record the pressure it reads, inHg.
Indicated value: -22 inHg
